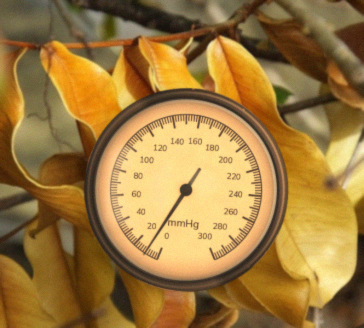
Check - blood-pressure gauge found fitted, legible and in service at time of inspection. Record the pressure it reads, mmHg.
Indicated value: 10 mmHg
